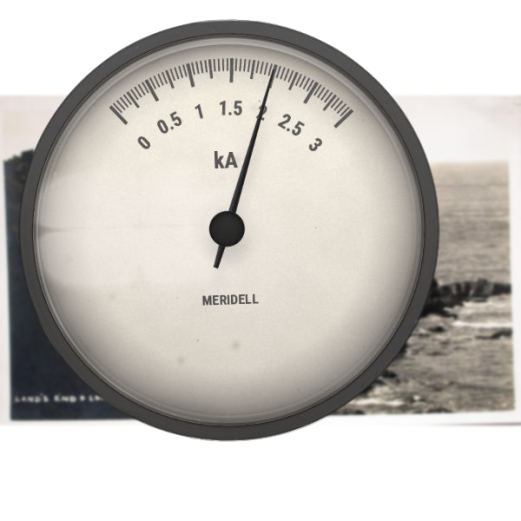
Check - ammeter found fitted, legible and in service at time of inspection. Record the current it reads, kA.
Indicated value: 2 kA
